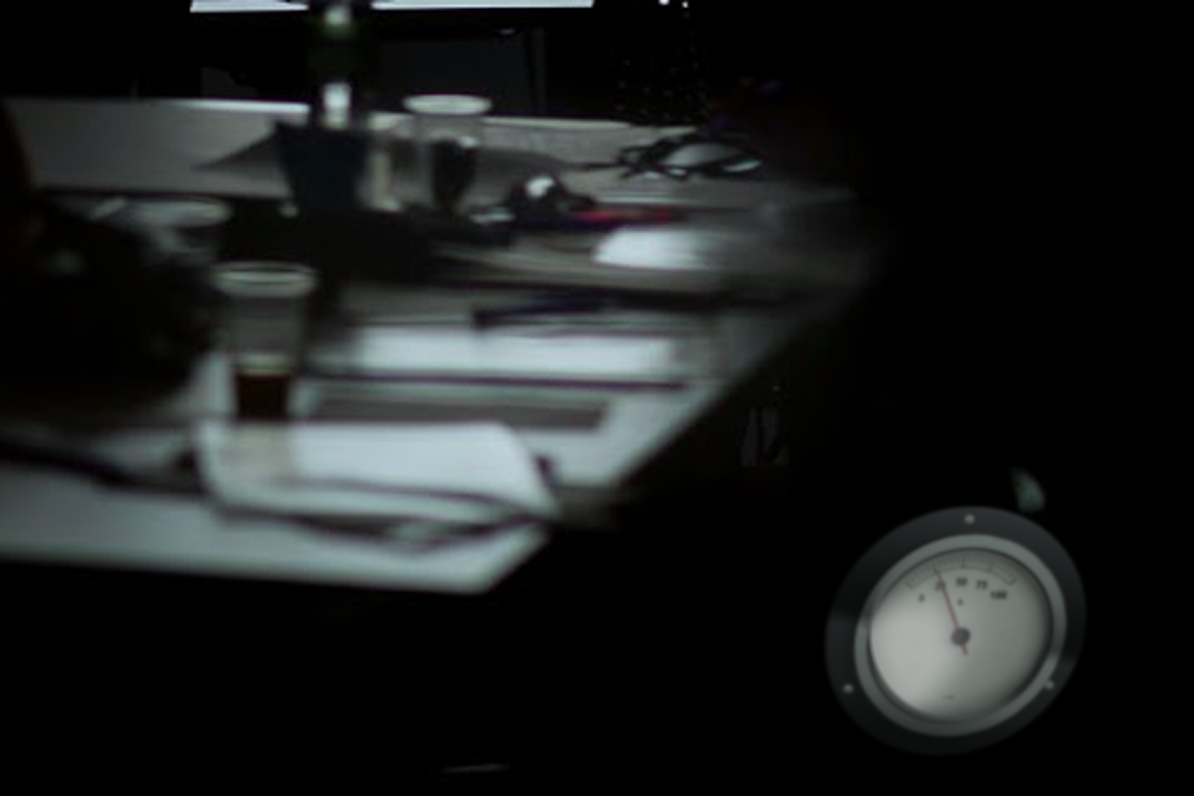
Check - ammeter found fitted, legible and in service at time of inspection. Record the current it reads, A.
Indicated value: 25 A
